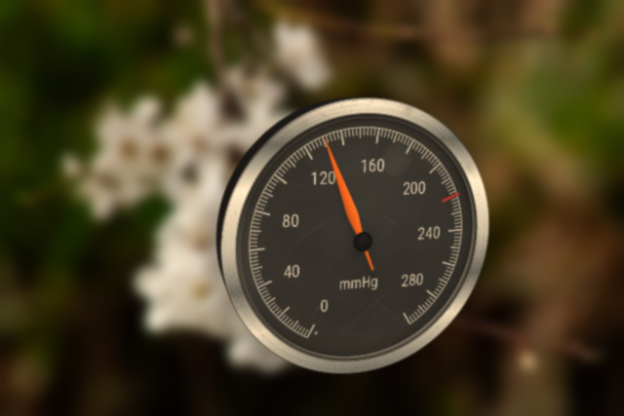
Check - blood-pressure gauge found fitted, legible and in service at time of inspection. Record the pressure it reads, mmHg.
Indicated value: 130 mmHg
